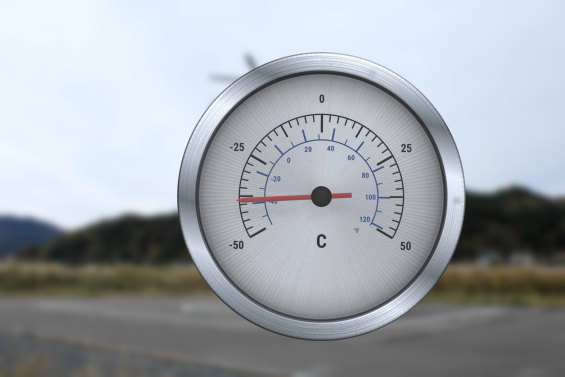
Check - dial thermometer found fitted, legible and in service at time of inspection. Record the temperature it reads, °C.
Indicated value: -38.75 °C
